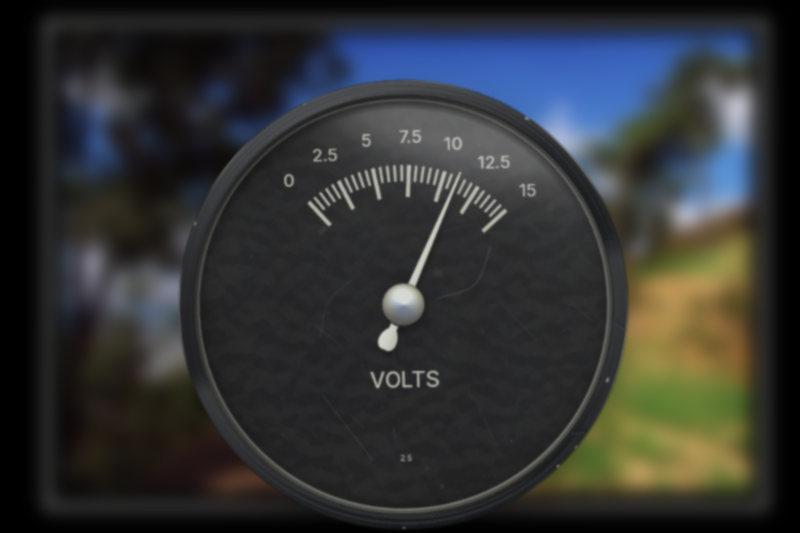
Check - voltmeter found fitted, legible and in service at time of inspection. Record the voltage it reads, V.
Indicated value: 11 V
